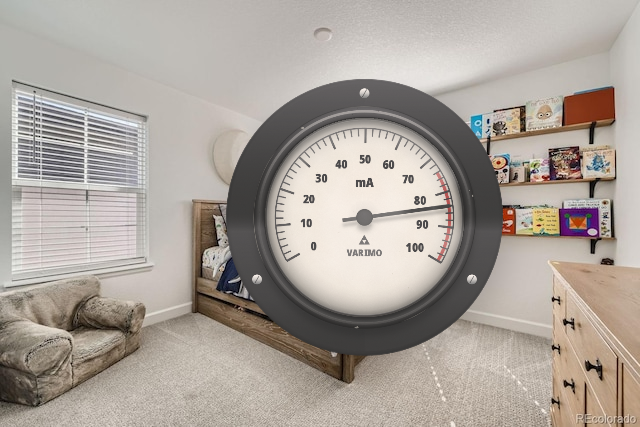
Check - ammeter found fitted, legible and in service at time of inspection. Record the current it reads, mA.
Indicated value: 84 mA
